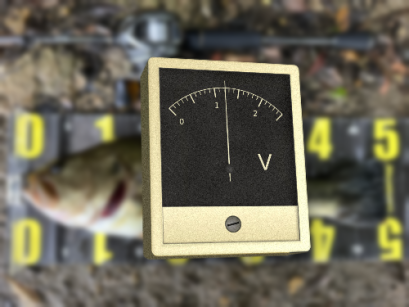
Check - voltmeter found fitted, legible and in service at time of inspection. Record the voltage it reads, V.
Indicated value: 1.2 V
